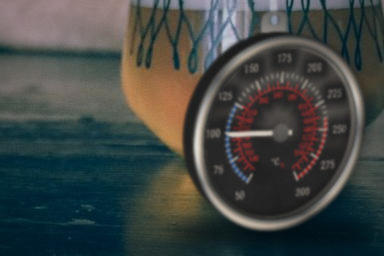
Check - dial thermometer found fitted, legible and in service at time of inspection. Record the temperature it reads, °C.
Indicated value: 100 °C
